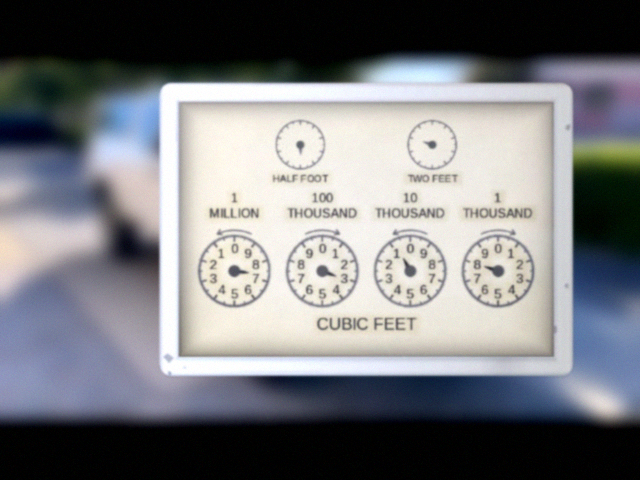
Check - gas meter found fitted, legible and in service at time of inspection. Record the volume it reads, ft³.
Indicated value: 730800 ft³
